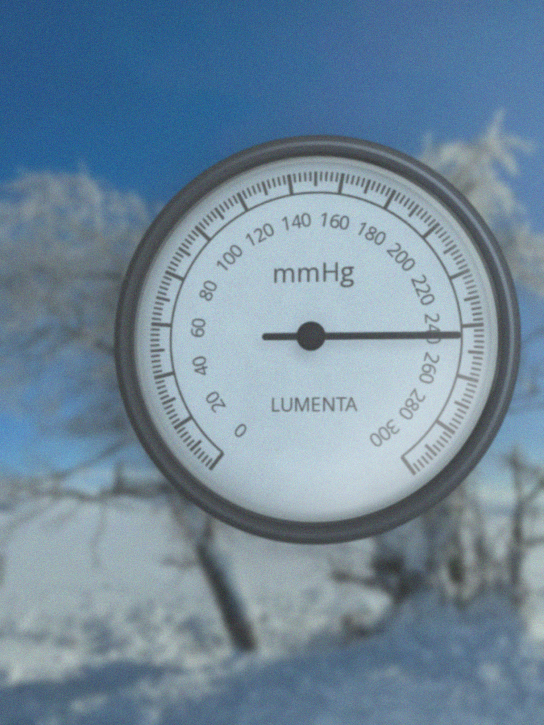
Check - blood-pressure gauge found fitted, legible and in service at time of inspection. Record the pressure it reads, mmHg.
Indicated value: 244 mmHg
